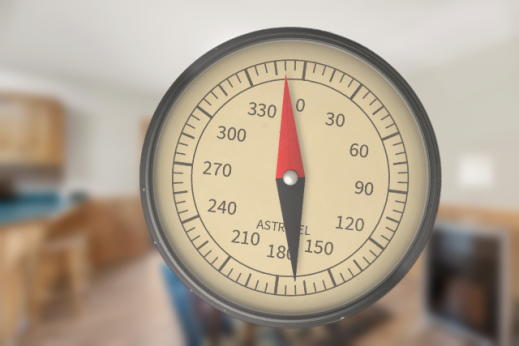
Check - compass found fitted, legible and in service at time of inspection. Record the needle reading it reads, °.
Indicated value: 350 °
